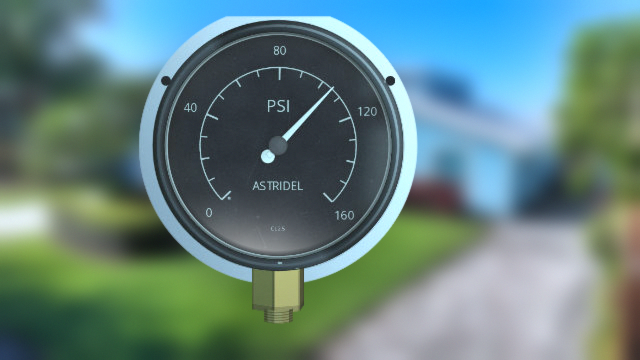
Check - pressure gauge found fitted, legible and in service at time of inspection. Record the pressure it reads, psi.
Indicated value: 105 psi
